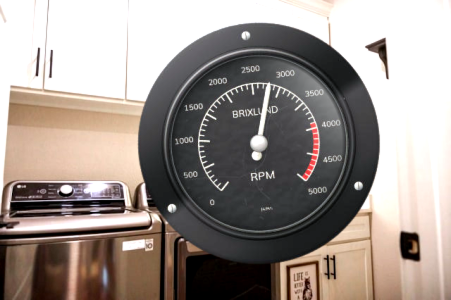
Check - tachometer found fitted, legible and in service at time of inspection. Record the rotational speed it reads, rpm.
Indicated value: 2800 rpm
